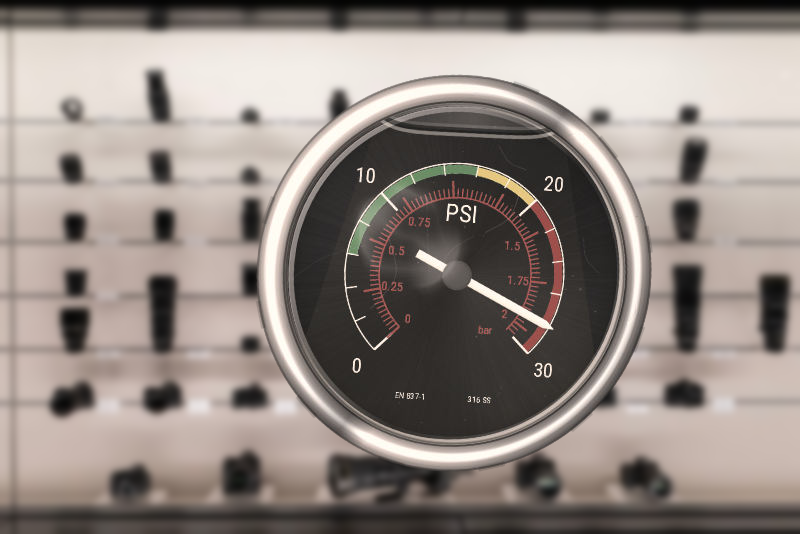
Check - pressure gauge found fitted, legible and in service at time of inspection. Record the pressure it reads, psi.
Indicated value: 28 psi
